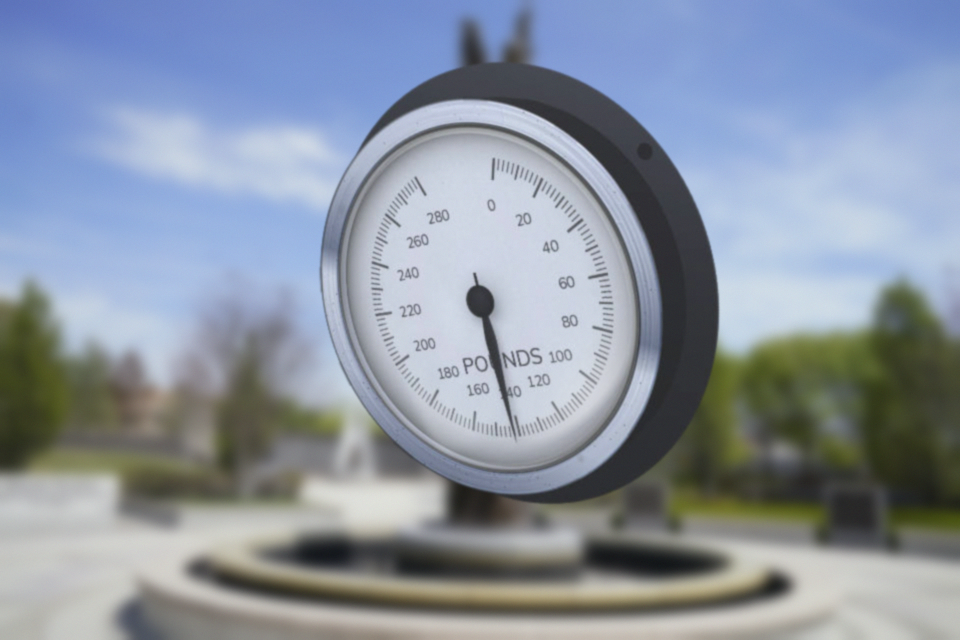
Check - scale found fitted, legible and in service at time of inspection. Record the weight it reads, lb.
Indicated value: 140 lb
